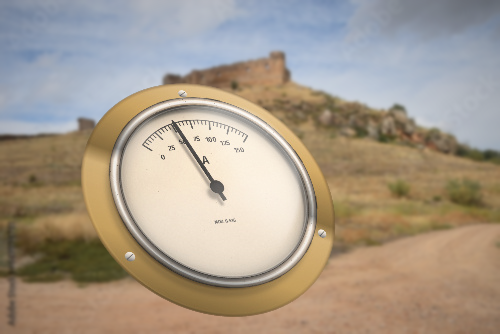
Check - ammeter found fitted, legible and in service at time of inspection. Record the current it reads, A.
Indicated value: 50 A
